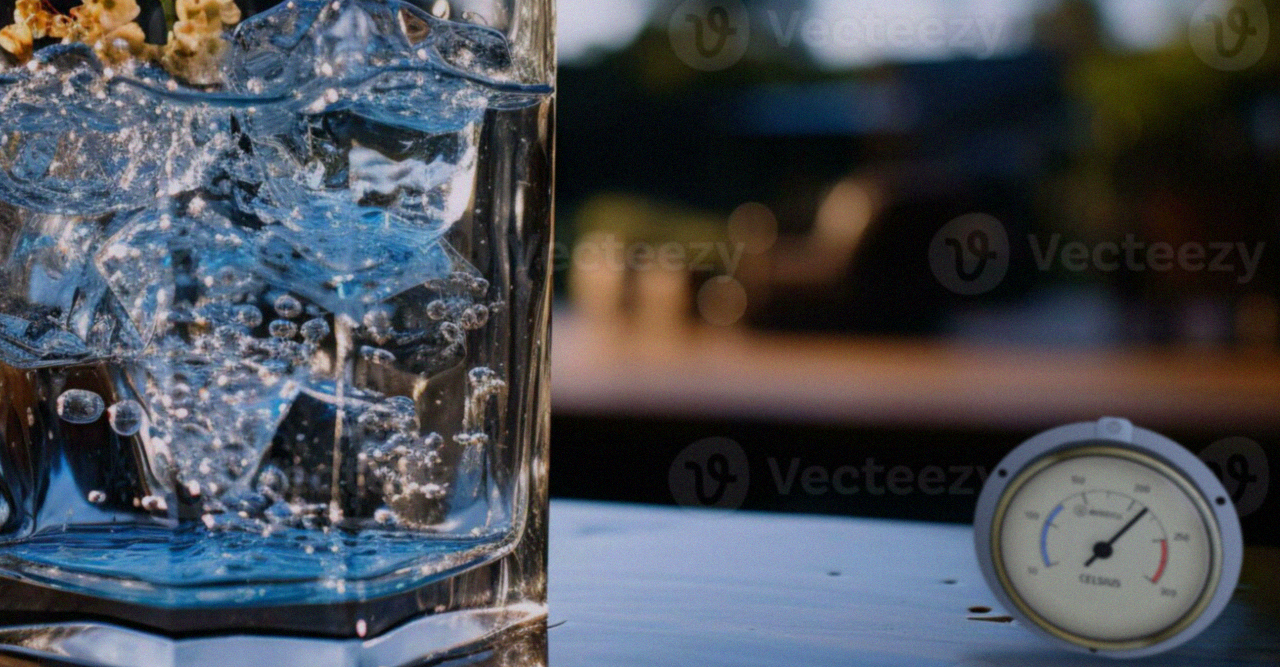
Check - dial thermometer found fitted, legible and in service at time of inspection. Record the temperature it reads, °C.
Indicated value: 212.5 °C
